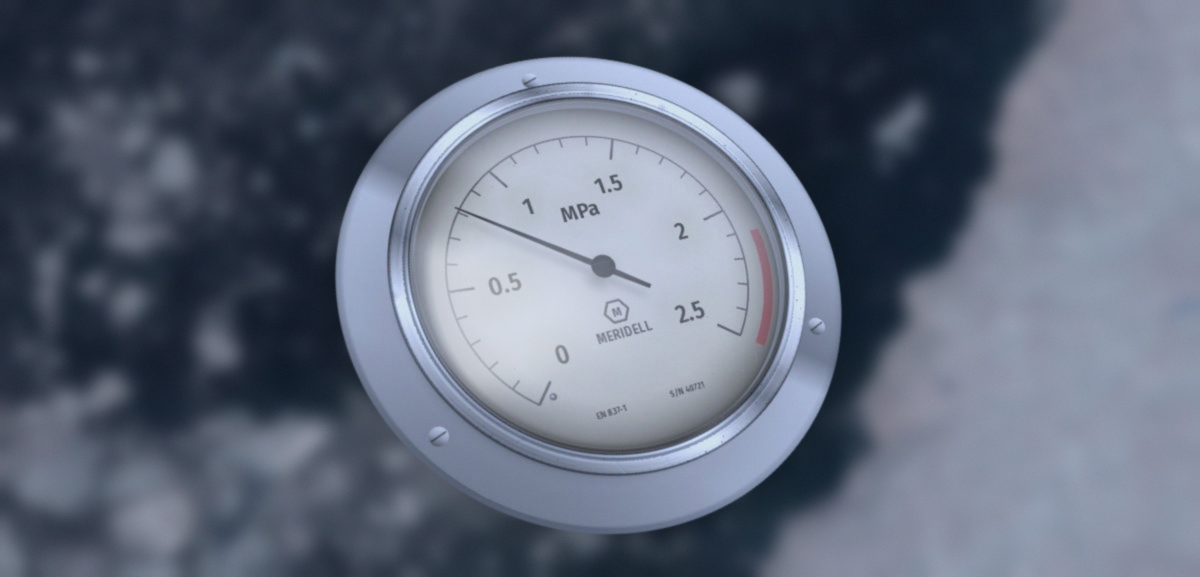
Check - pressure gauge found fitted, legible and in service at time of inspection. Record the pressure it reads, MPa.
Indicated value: 0.8 MPa
